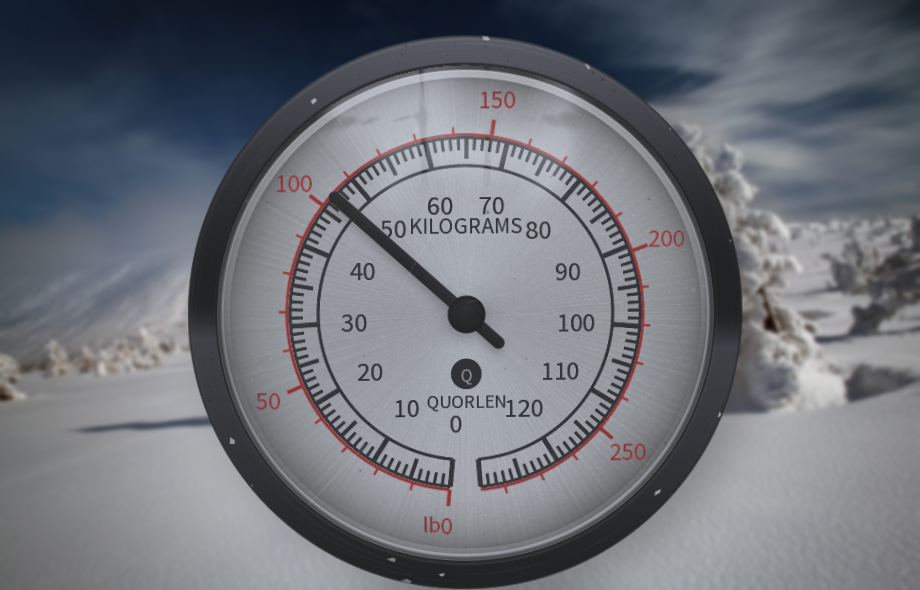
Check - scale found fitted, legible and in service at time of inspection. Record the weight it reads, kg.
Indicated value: 47 kg
